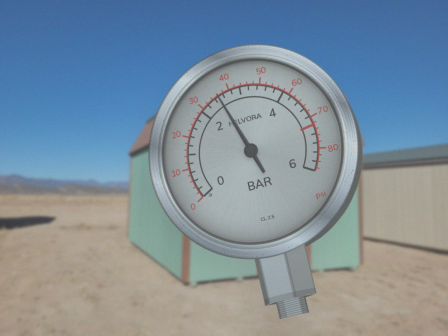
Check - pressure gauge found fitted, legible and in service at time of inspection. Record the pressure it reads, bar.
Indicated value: 2.5 bar
